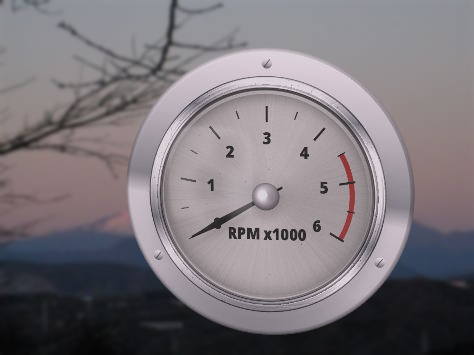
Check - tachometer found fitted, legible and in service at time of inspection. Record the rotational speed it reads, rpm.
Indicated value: 0 rpm
